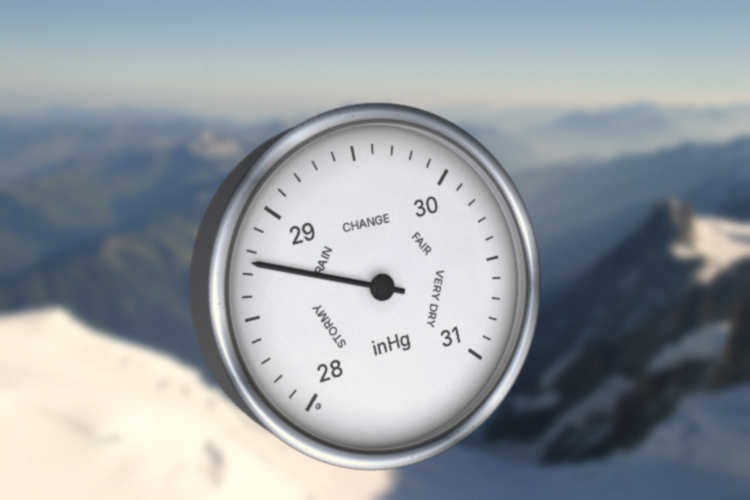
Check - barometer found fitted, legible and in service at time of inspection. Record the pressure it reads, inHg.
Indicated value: 28.75 inHg
